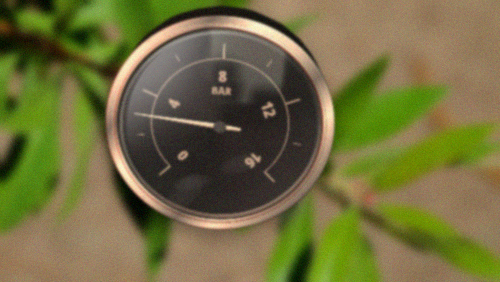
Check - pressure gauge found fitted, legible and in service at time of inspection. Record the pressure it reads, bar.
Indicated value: 3 bar
